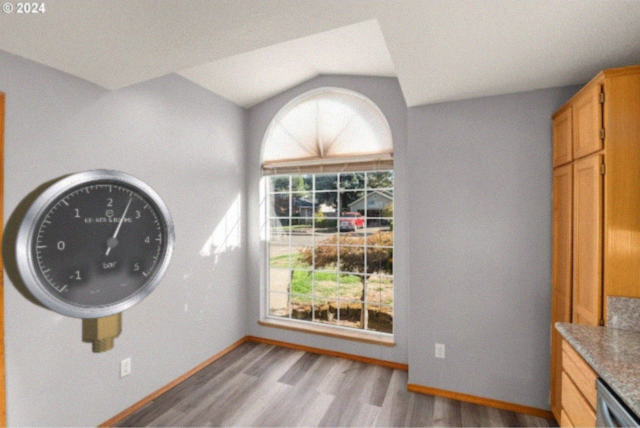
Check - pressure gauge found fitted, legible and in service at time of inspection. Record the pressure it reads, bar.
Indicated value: 2.5 bar
